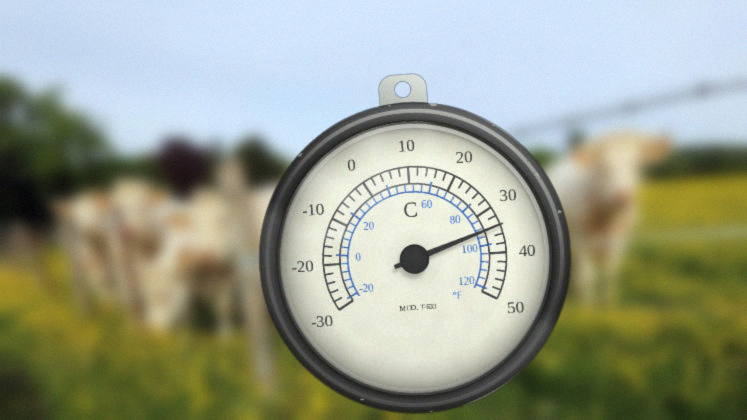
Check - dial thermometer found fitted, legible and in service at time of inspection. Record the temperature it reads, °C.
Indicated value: 34 °C
